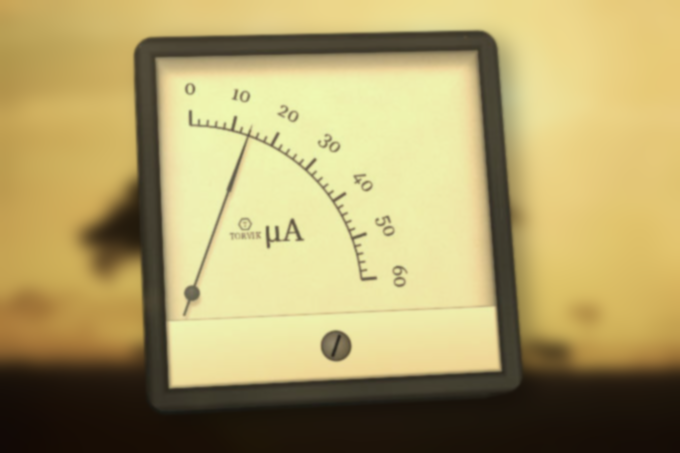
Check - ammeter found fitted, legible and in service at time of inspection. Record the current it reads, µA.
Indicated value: 14 µA
